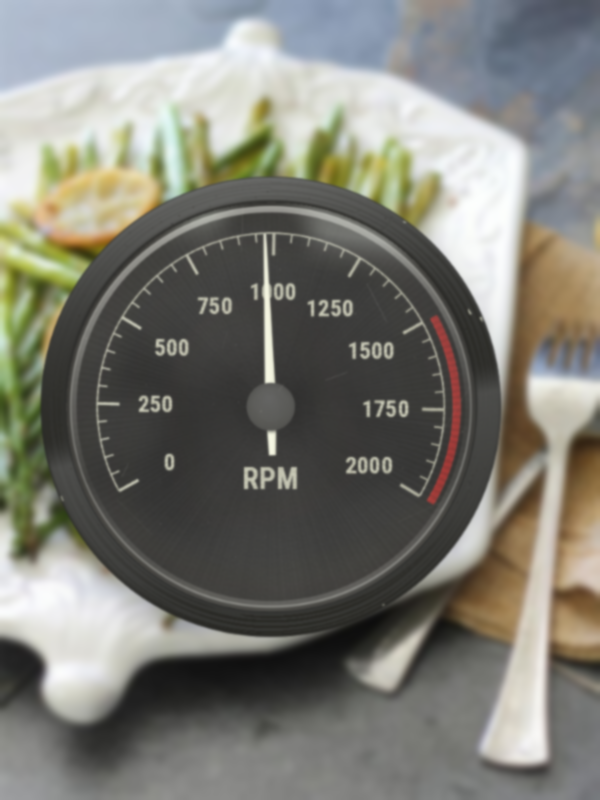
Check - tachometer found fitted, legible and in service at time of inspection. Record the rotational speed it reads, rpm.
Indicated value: 975 rpm
